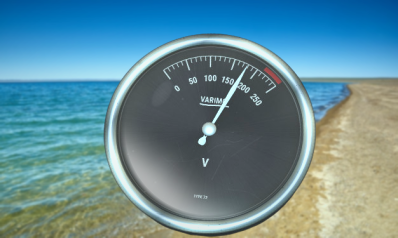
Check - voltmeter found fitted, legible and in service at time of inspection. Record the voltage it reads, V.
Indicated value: 180 V
